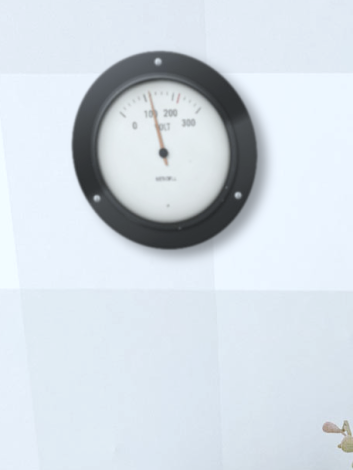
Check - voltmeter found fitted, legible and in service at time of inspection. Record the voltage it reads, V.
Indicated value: 120 V
